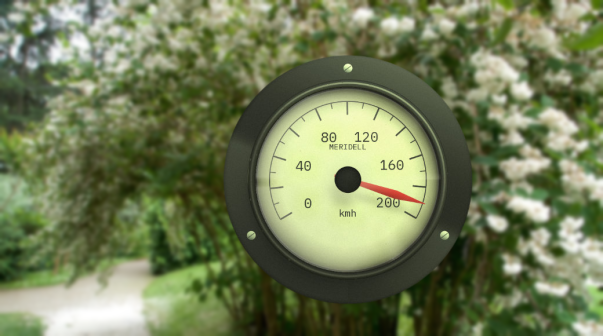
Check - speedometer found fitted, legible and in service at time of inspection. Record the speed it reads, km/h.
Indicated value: 190 km/h
